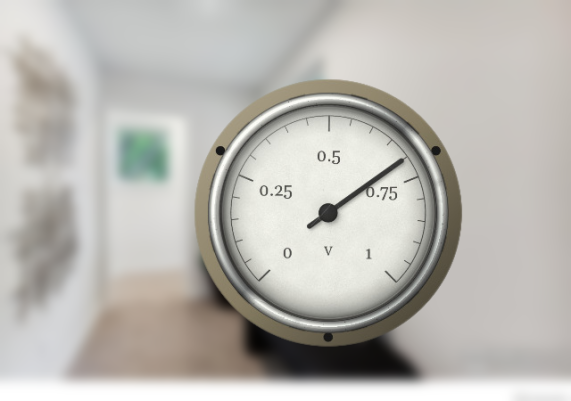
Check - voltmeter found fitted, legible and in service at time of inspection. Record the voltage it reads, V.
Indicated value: 0.7 V
